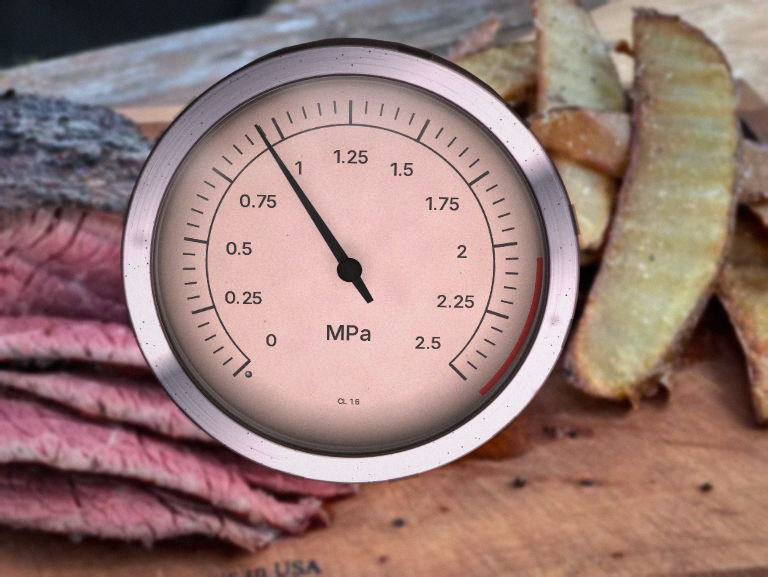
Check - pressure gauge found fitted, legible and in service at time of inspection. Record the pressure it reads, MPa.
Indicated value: 0.95 MPa
